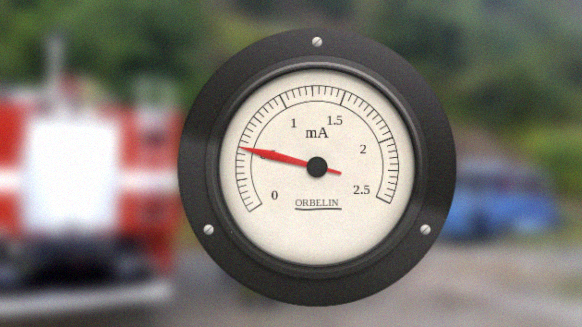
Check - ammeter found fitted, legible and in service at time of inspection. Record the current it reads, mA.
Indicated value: 0.5 mA
